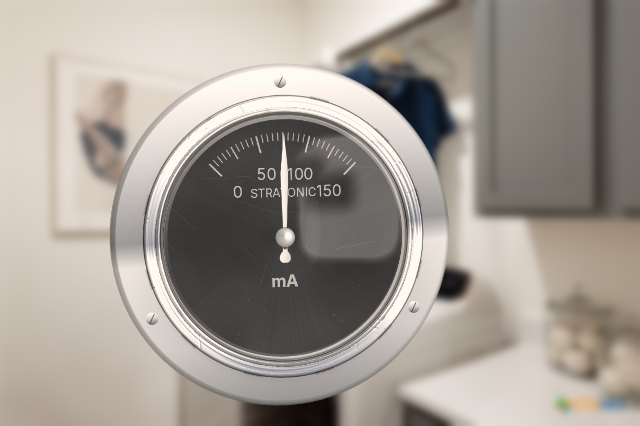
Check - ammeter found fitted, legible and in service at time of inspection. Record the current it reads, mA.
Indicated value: 75 mA
